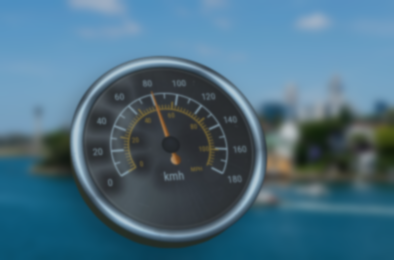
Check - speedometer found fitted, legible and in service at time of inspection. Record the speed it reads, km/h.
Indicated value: 80 km/h
